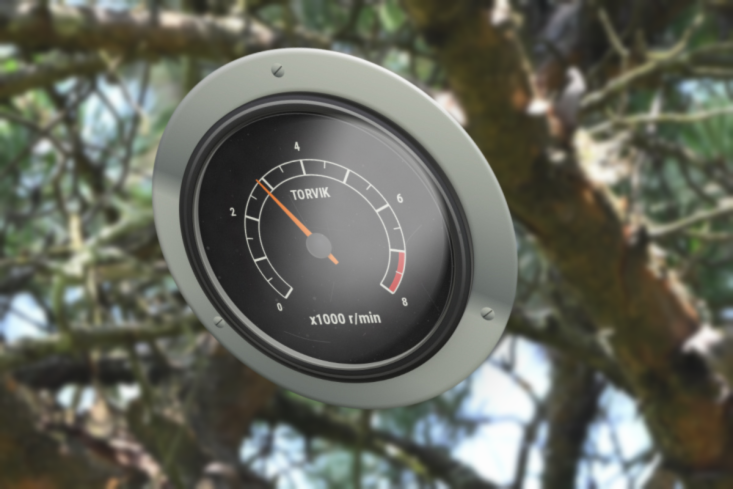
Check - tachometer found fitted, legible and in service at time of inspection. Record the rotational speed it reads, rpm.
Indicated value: 3000 rpm
